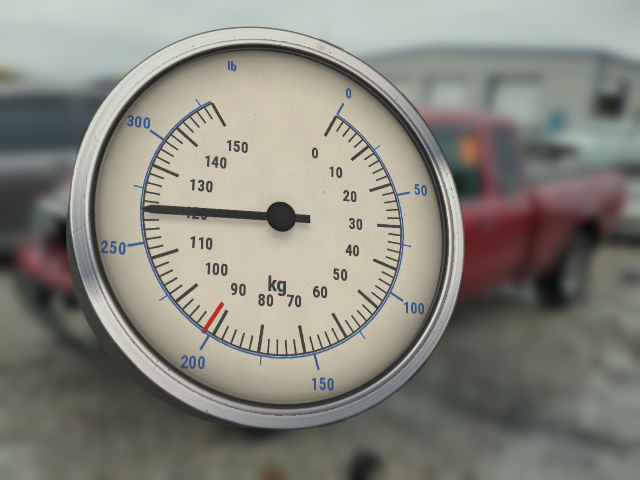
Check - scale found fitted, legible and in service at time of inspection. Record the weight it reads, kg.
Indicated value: 120 kg
